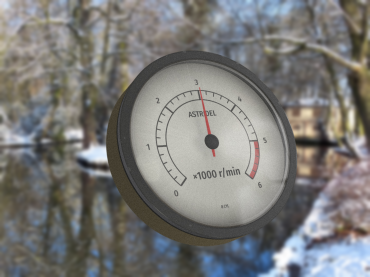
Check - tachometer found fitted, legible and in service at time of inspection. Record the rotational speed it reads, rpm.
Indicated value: 3000 rpm
